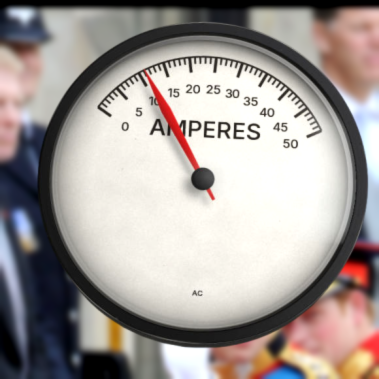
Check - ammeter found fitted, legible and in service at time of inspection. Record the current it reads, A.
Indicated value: 11 A
